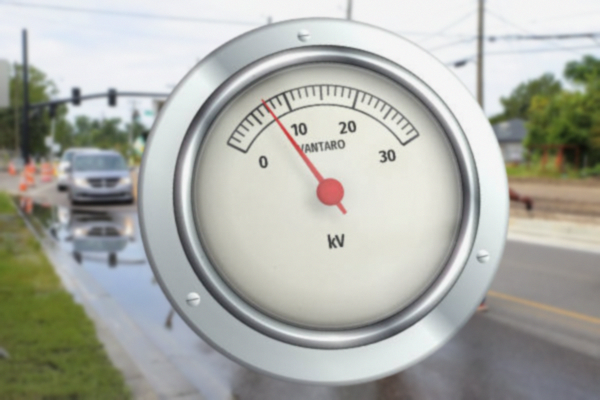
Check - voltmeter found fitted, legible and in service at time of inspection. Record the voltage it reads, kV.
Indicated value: 7 kV
